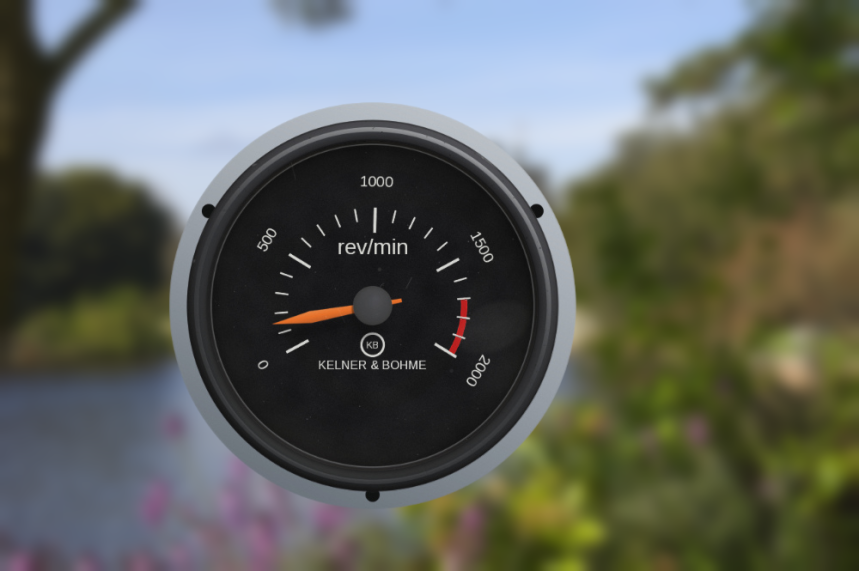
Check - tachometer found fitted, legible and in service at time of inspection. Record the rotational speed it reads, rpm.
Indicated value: 150 rpm
